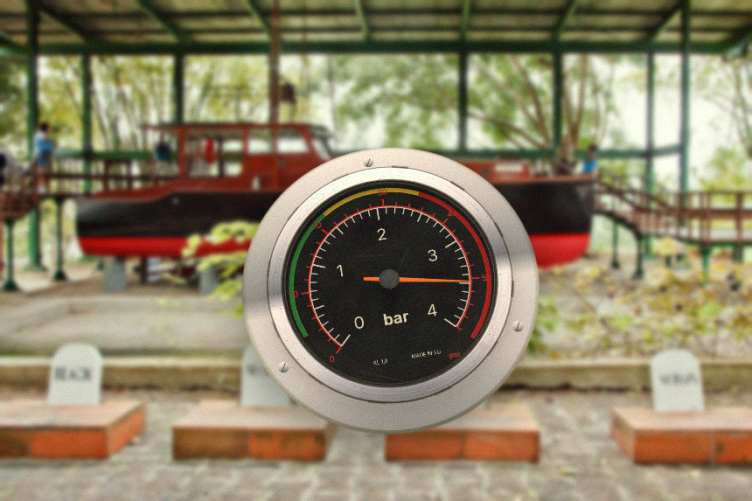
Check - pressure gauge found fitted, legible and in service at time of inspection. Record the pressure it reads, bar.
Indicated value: 3.5 bar
